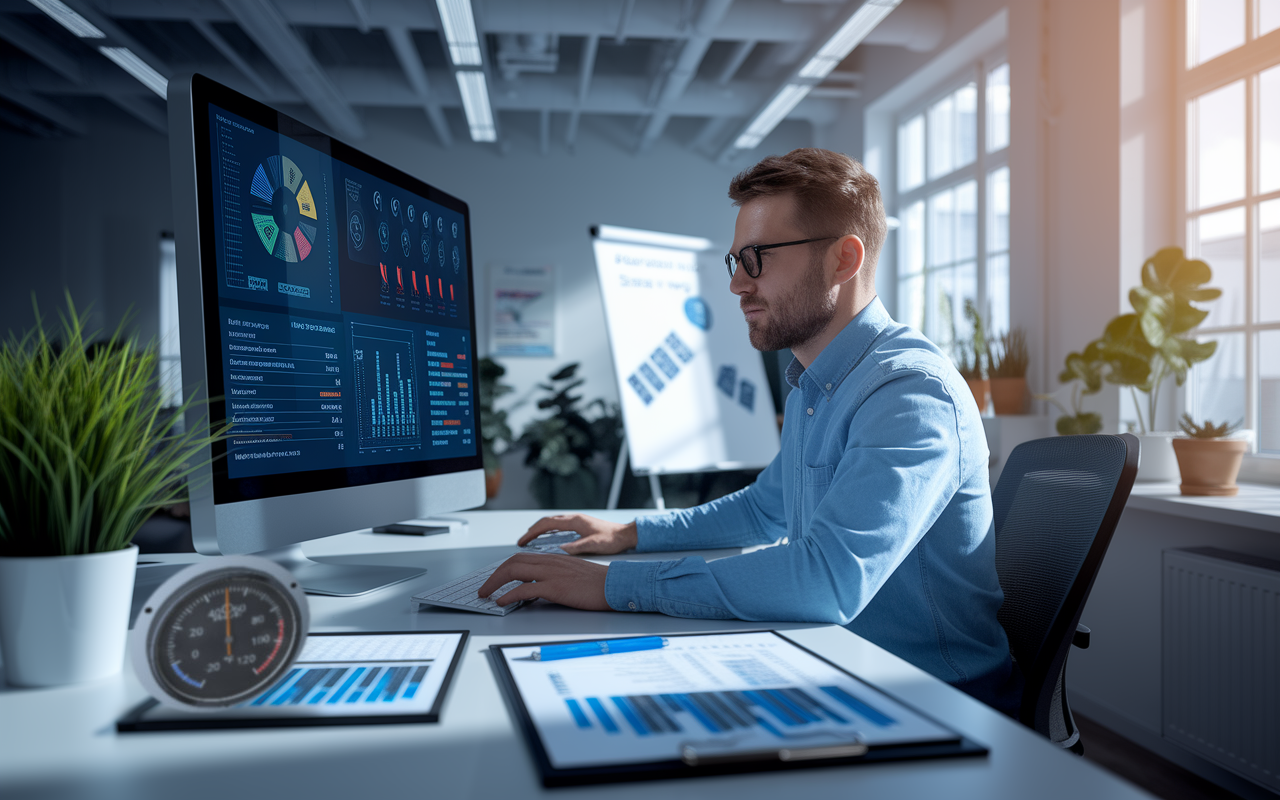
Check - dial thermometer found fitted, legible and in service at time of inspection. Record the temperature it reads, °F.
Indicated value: 50 °F
